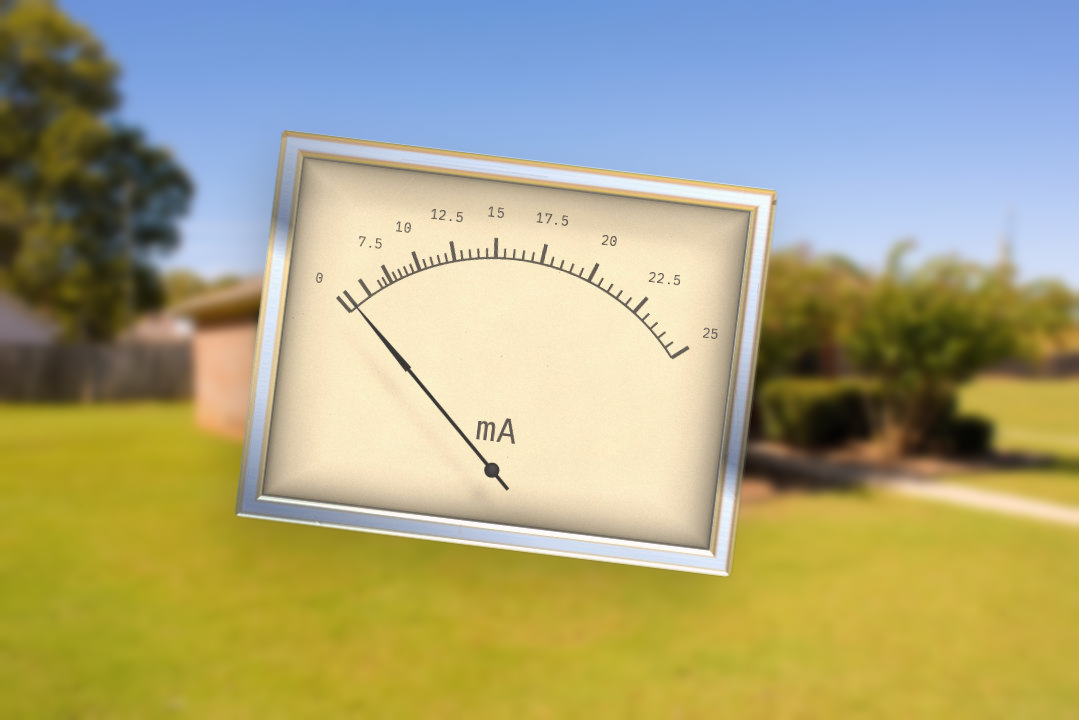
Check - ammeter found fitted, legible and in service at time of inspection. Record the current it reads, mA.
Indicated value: 2.5 mA
